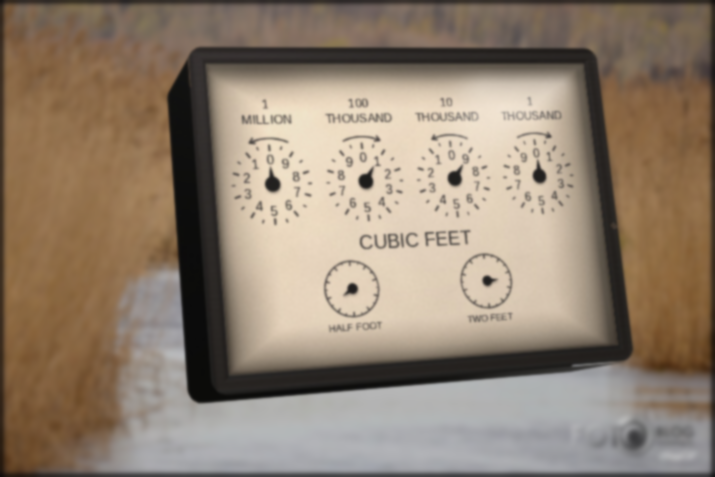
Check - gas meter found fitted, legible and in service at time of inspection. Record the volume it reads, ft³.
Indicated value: 9000 ft³
